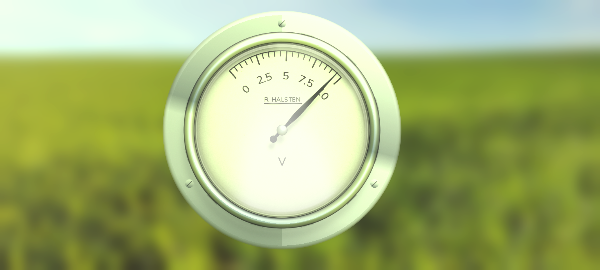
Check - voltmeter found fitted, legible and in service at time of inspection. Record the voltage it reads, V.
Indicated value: 9.5 V
